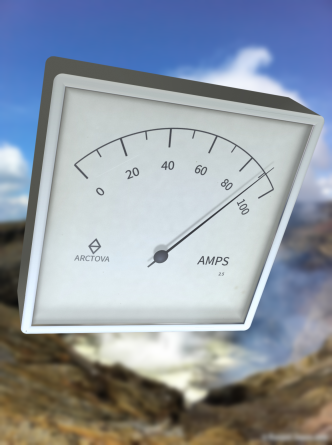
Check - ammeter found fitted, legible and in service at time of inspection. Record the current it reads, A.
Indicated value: 90 A
